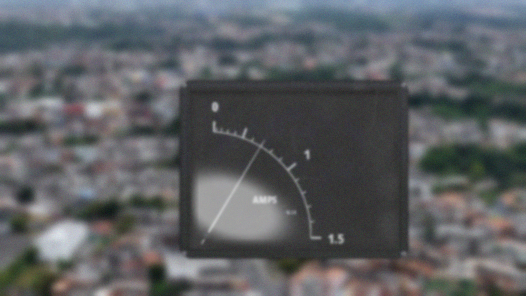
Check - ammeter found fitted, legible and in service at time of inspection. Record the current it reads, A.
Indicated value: 0.7 A
